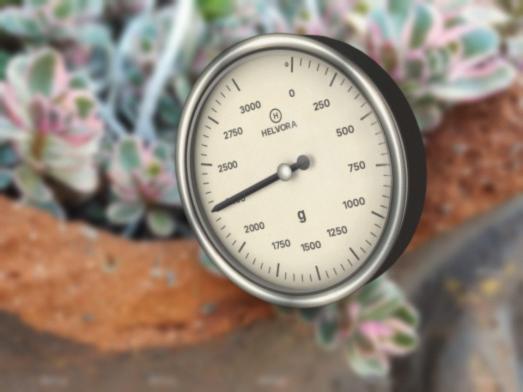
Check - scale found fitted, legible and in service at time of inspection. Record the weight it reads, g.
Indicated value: 2250 g
